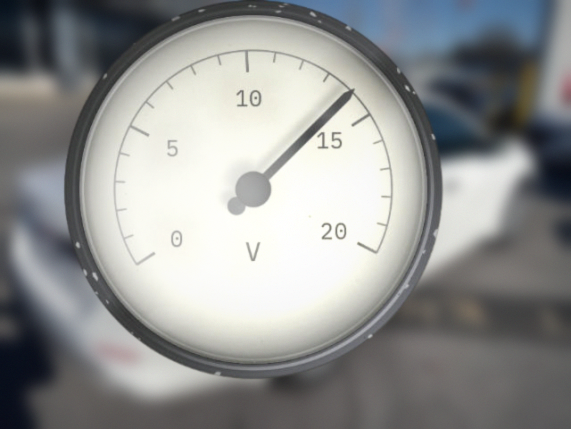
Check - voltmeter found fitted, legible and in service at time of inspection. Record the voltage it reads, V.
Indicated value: 14 V
